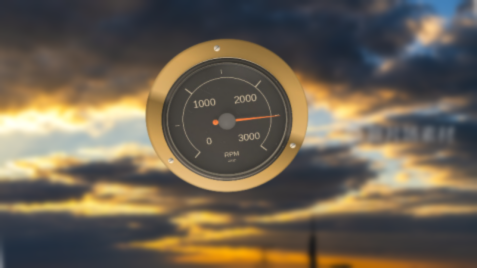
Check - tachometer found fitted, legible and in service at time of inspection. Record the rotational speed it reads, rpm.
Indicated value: 2500 rpm
